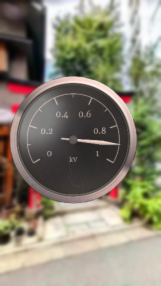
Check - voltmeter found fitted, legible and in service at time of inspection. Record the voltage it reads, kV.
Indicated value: 0.9 kV
